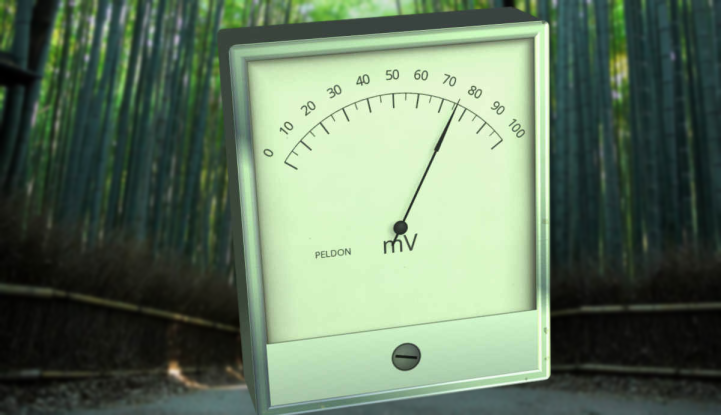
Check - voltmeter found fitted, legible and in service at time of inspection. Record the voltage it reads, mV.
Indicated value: 75 mV
